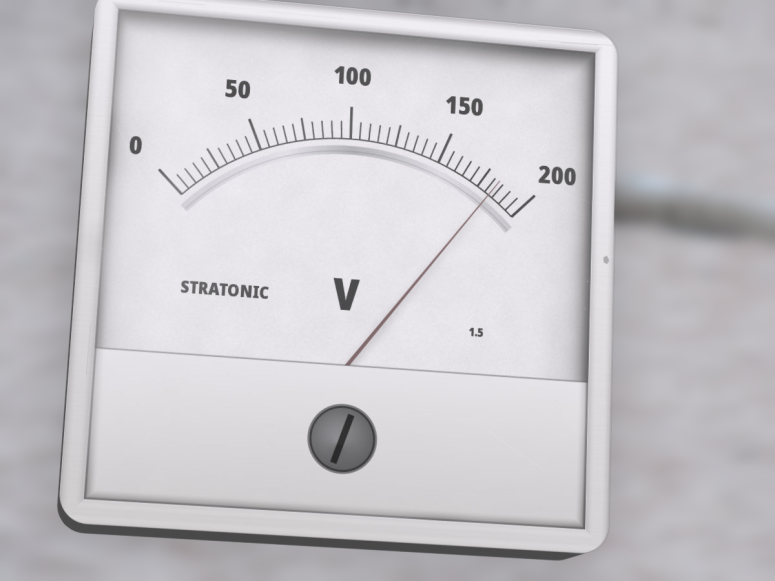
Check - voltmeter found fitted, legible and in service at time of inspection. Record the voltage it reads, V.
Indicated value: 182.5 V
